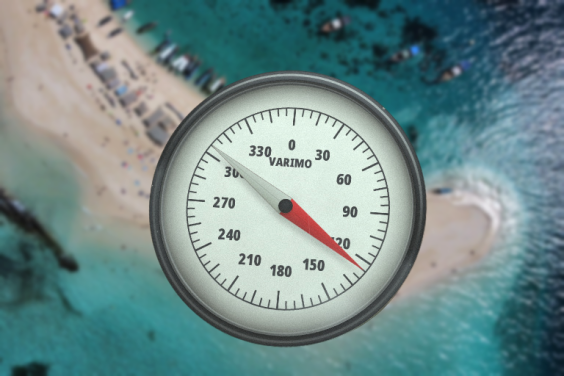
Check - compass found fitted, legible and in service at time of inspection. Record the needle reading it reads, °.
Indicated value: 125 °
